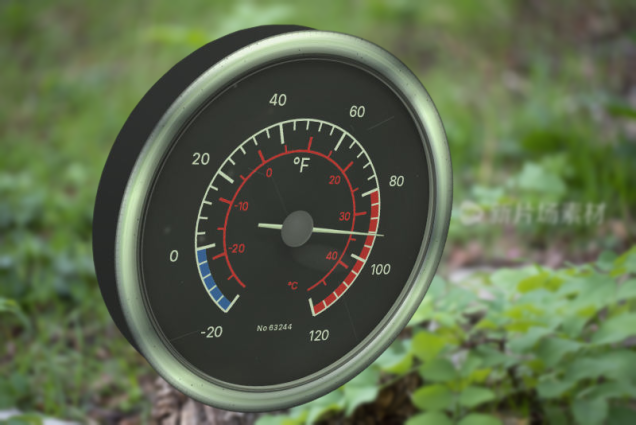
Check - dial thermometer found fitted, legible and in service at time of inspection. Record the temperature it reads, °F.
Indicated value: 92 °F
